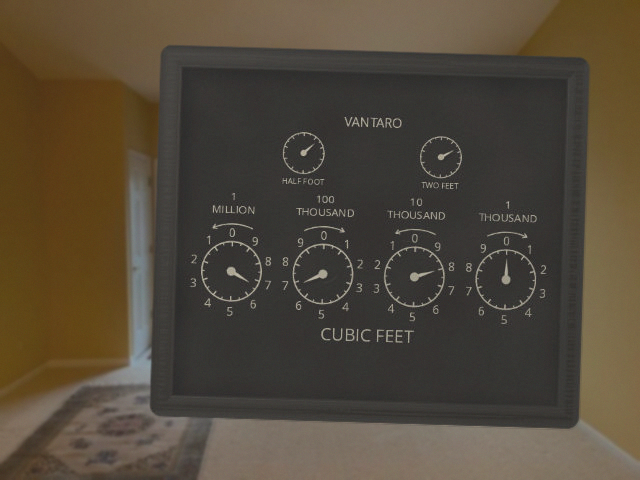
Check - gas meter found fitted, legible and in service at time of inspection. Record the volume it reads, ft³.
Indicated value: 668000 ft³
